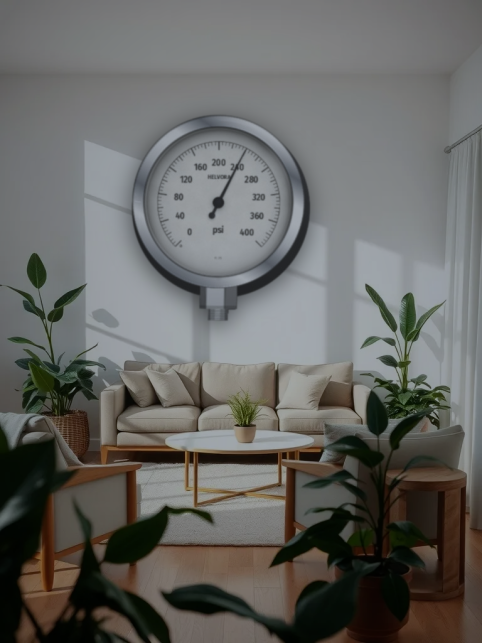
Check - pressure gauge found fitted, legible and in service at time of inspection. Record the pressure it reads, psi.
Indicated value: 240 psi
